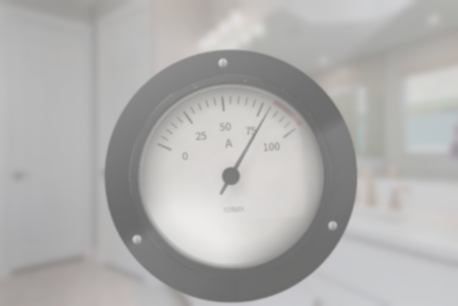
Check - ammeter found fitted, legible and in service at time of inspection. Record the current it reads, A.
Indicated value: 80 A
